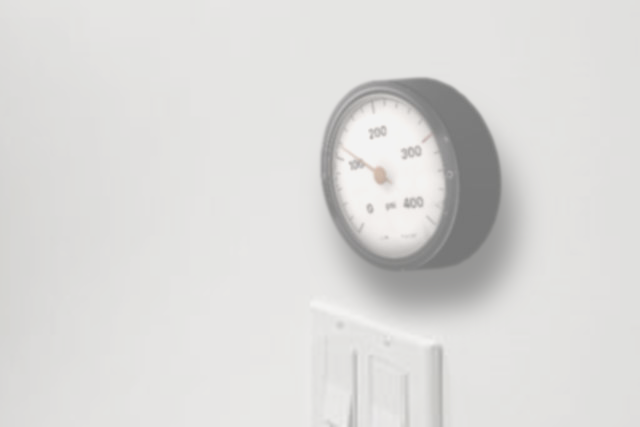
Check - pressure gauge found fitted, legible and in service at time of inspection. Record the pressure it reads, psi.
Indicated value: 120 psi
